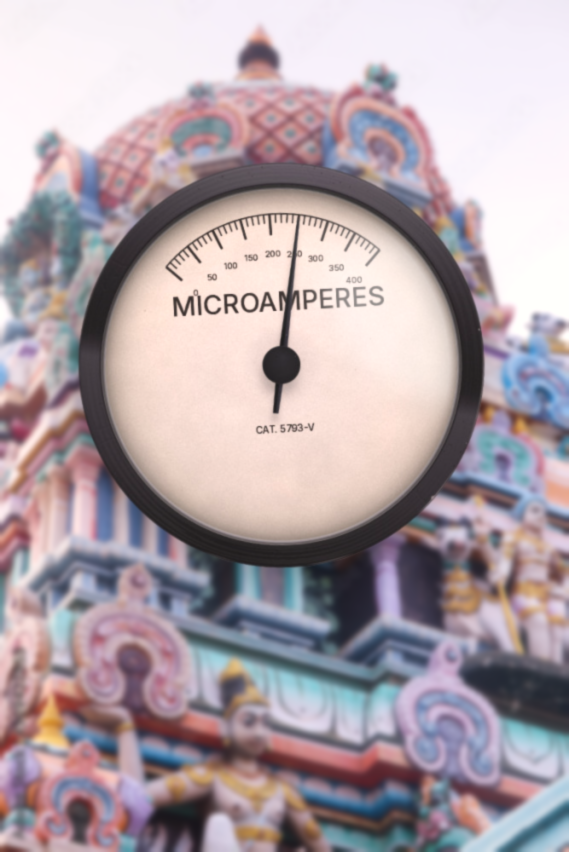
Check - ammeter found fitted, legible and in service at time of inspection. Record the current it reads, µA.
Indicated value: 250 µA
